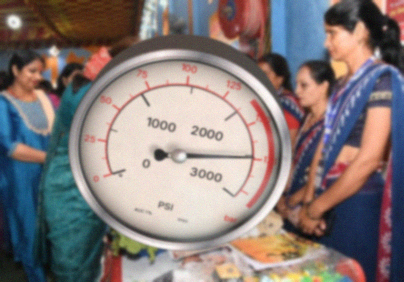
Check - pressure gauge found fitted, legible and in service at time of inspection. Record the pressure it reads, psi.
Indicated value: 2500 psi
